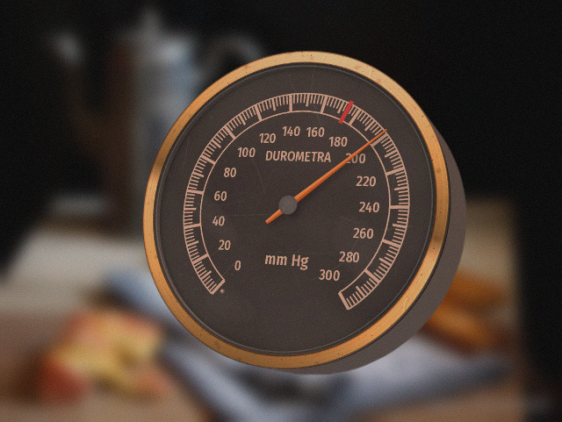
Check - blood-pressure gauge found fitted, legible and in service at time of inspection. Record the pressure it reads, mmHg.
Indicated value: 200 mmHg
